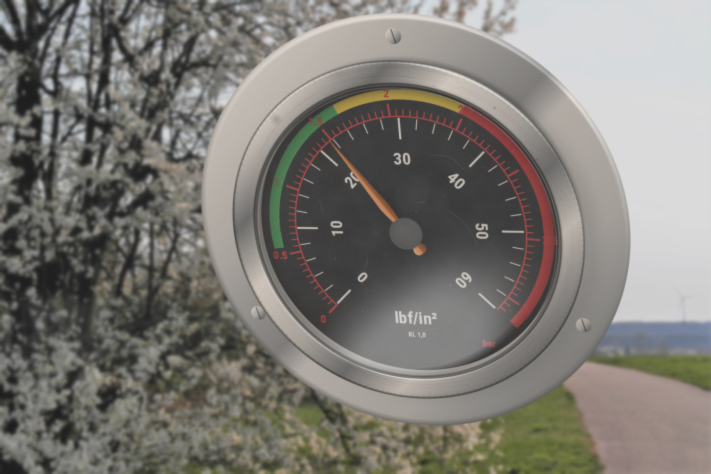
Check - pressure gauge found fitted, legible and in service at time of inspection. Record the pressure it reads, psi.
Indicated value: 22 psi
